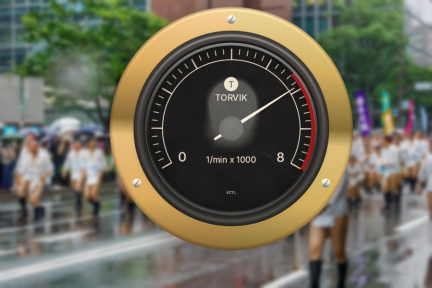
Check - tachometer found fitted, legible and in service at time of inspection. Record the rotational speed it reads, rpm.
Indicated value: 5900 rpm
